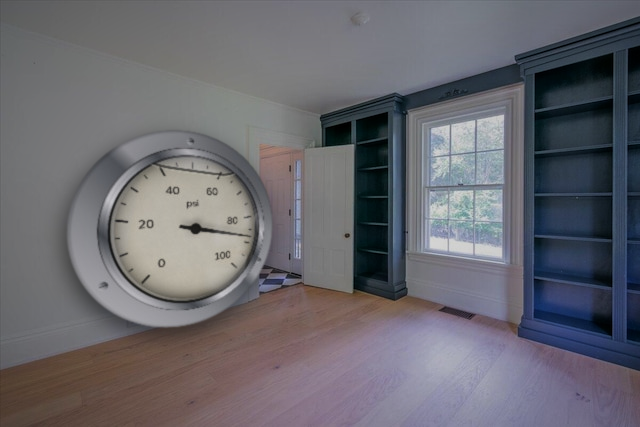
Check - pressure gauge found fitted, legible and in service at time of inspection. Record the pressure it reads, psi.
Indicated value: 87.5 psi
